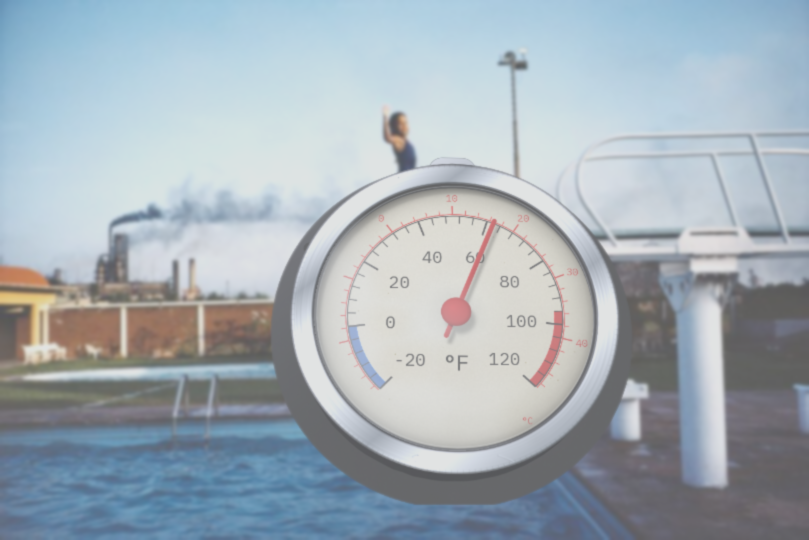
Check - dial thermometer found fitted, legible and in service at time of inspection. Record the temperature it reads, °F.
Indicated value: 62 °F
